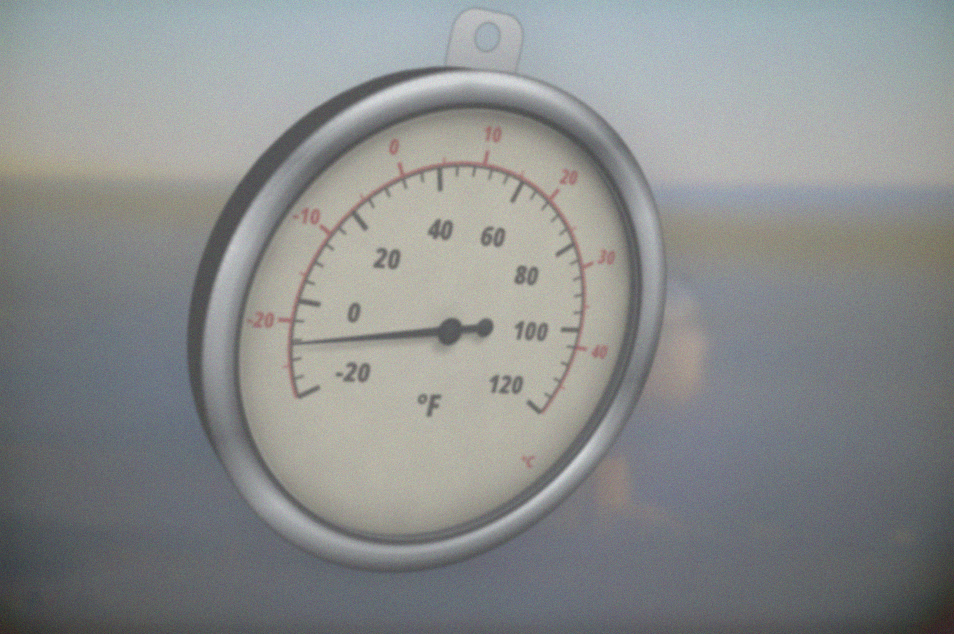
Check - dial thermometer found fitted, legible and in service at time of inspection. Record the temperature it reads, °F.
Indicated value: -8 °F
